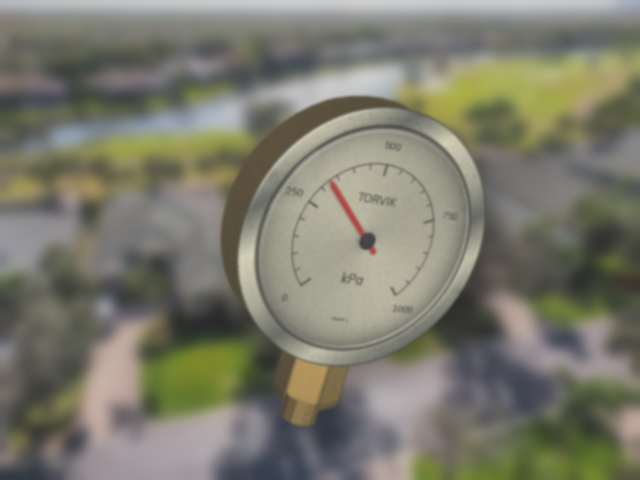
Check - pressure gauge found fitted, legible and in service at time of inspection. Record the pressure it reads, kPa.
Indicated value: 325 kPa
